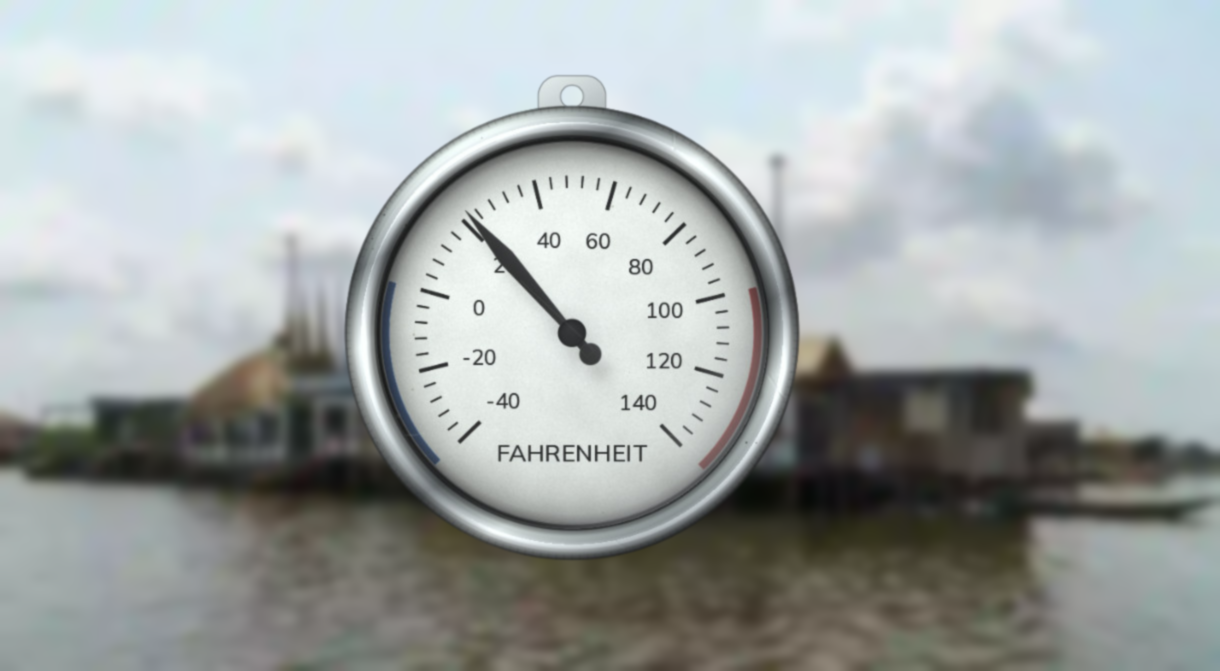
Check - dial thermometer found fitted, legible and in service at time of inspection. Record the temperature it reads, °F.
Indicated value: 22 °F
